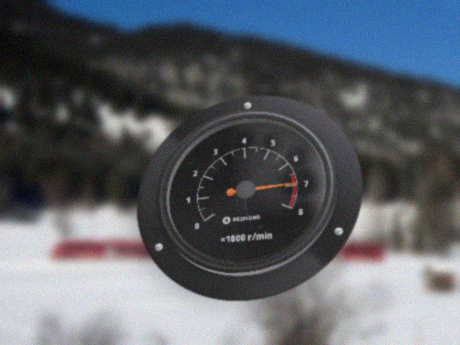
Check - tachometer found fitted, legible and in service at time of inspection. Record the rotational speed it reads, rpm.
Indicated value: 7000 rpm
